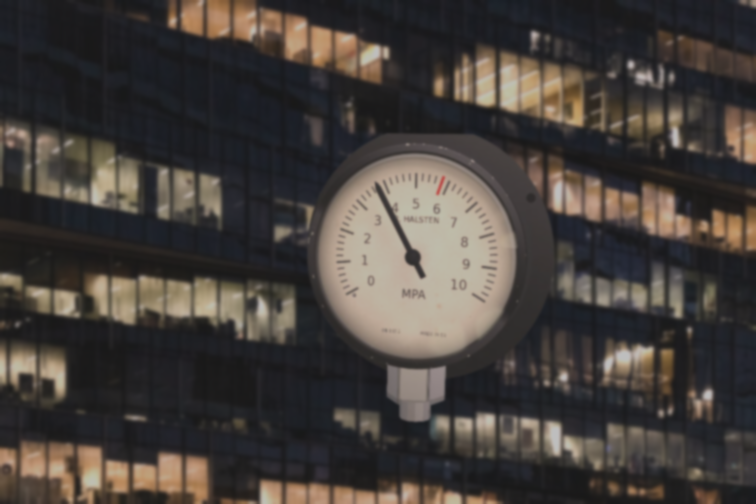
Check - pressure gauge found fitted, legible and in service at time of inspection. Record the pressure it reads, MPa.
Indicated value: 3.8 MPa
